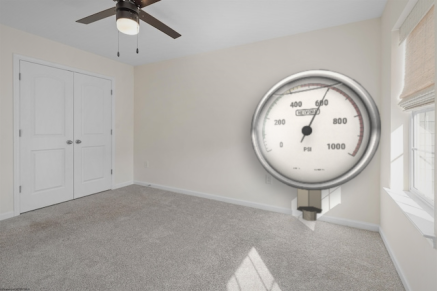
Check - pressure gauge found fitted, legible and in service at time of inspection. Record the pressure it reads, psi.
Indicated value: 600 psi
